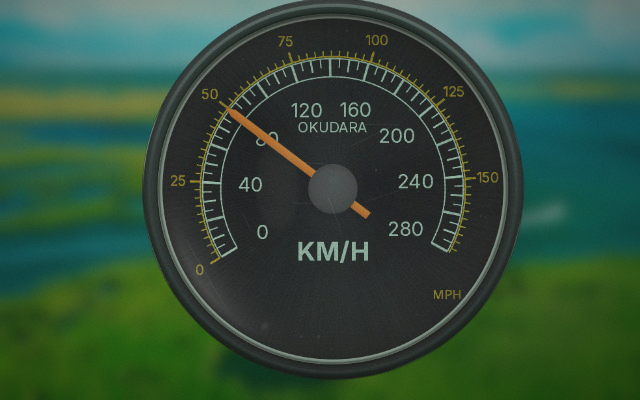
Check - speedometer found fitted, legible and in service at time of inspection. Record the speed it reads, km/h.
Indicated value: 80 km/h
